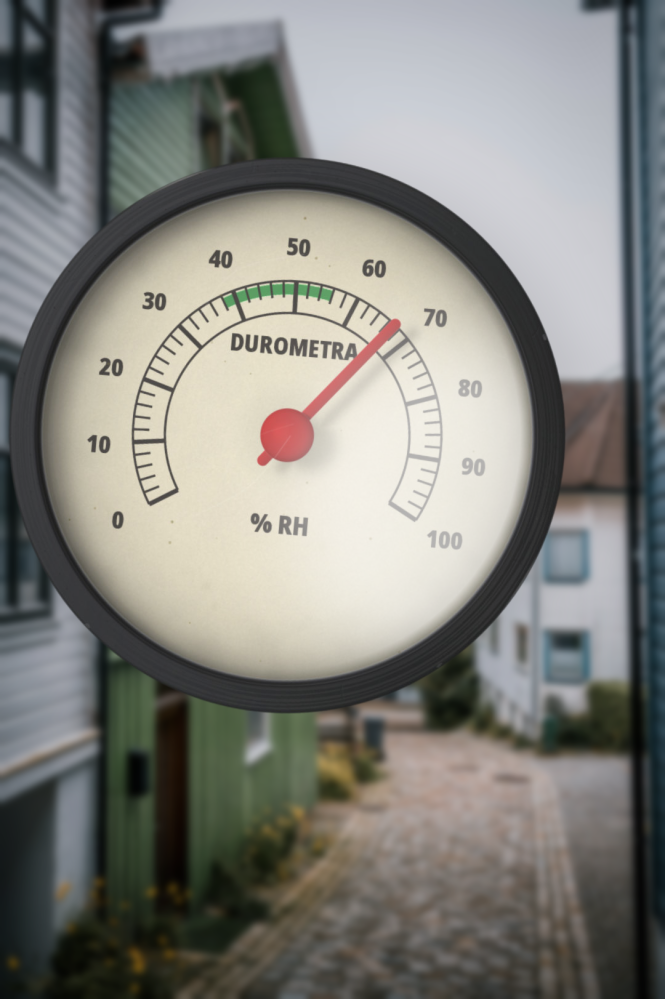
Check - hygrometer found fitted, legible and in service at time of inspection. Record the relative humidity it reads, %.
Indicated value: 67 %
